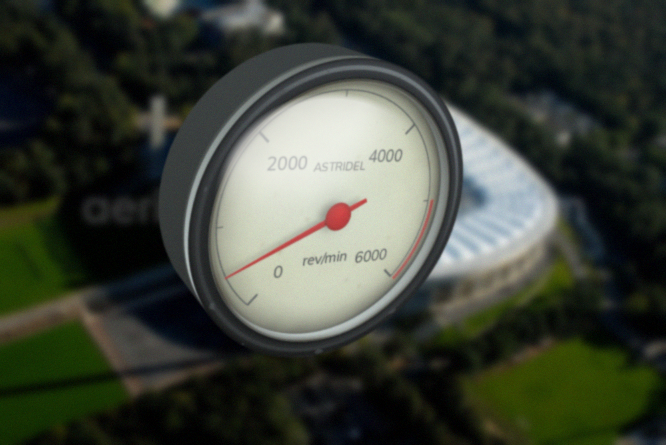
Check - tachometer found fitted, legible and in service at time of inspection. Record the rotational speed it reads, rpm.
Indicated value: 500 rpm
